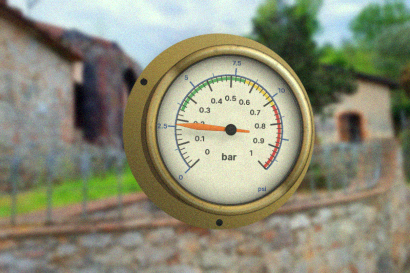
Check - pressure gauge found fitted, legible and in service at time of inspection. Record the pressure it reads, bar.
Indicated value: 0.18 bar
